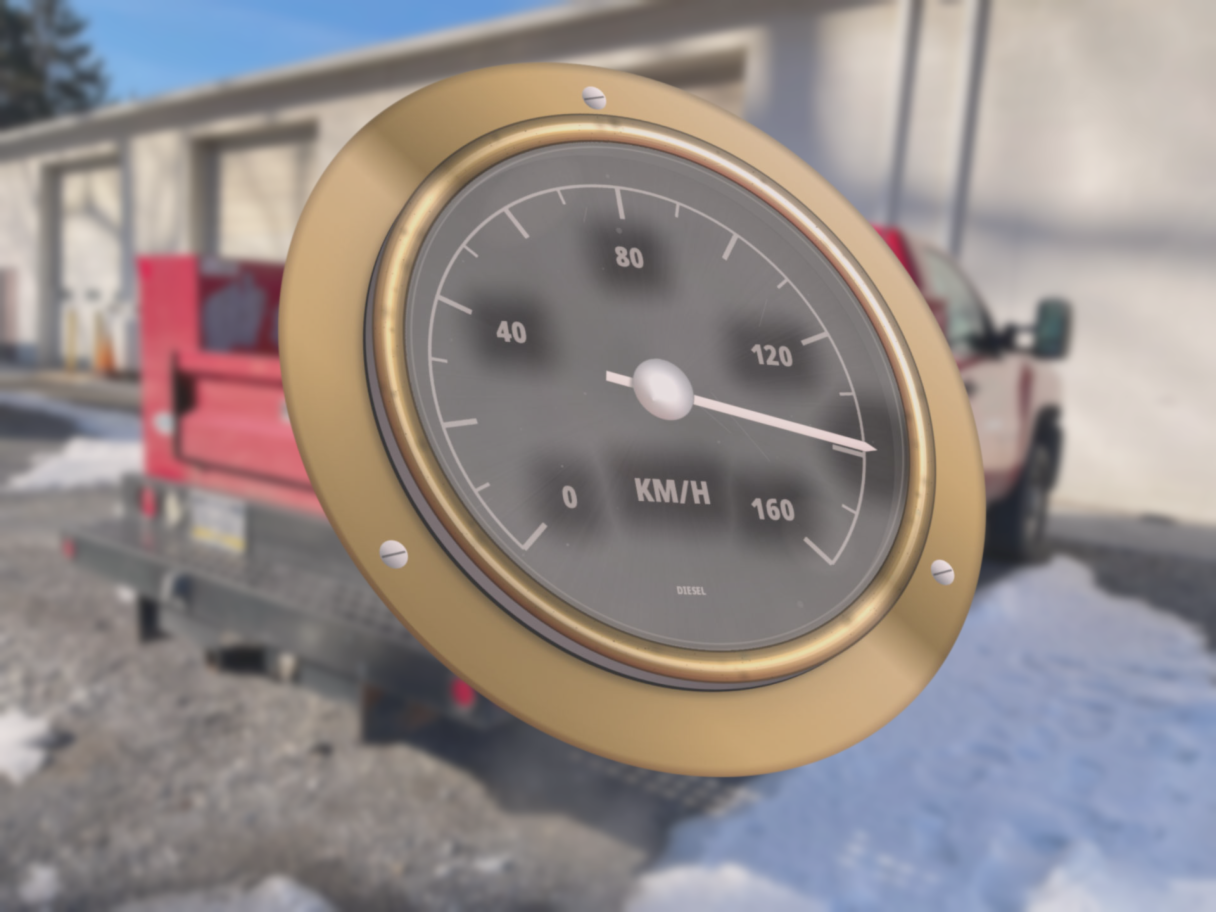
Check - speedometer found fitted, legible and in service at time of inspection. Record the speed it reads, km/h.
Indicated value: 140 km/h
